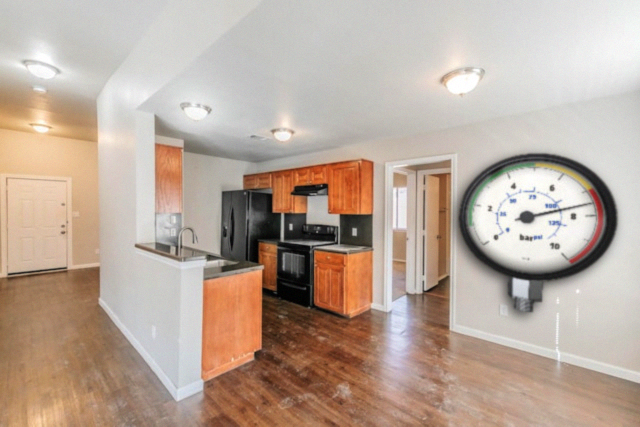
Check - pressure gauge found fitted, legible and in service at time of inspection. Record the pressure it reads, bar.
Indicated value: 7.5 bar
